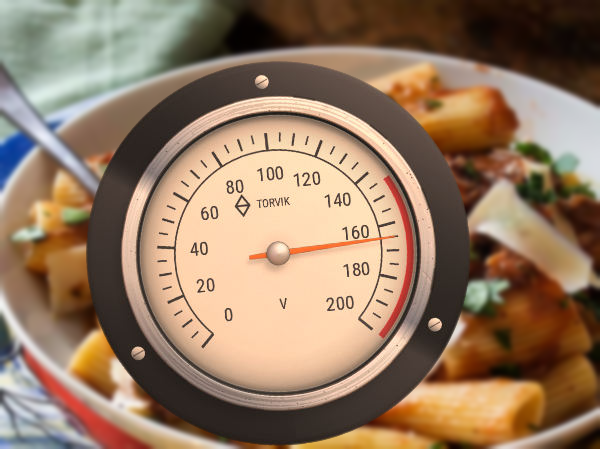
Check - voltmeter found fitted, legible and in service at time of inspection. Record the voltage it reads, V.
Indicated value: 165 V
